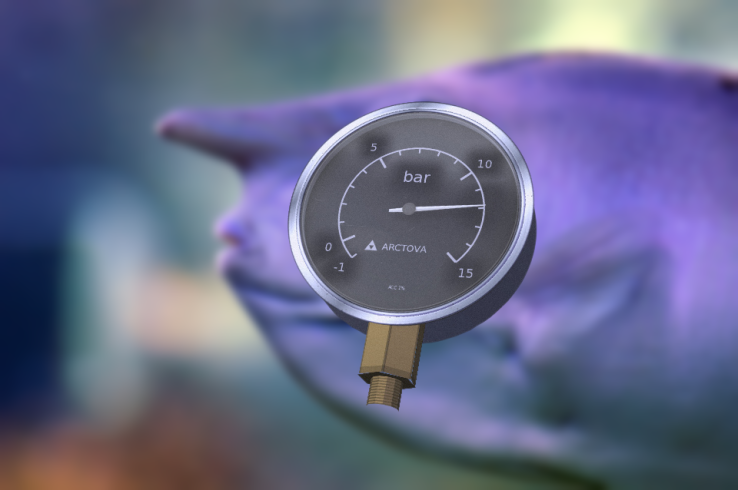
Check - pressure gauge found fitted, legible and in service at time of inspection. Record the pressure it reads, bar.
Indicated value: 12 bar
